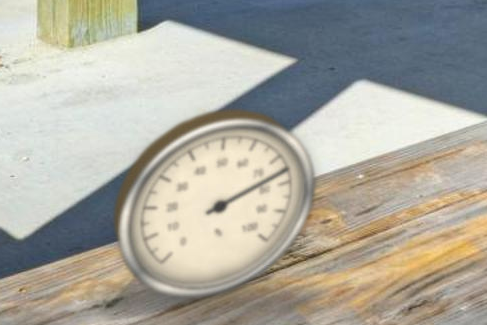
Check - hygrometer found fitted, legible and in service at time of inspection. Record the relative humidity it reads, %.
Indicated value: 75 %
